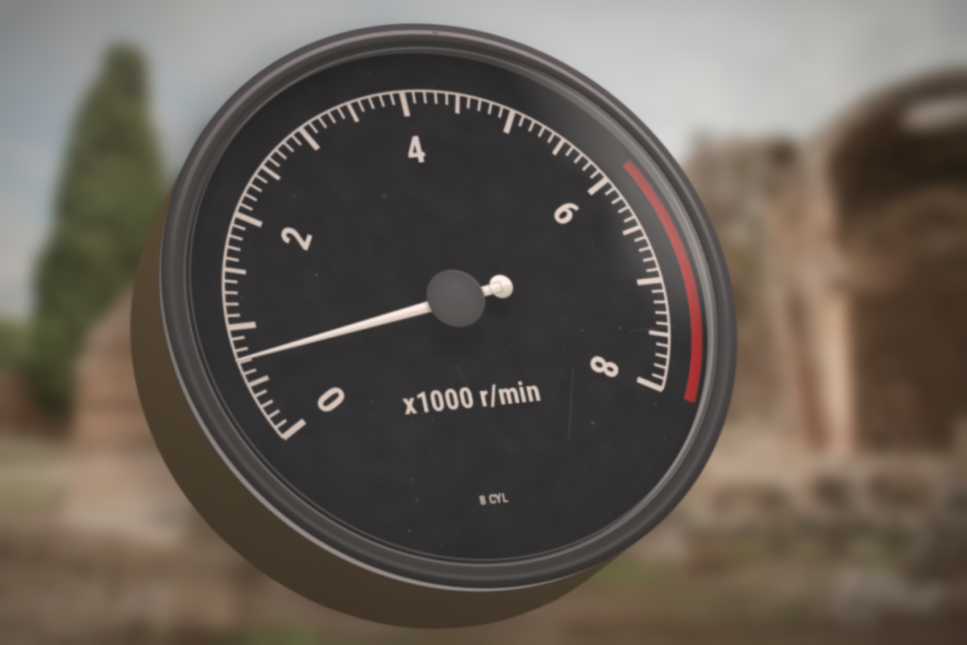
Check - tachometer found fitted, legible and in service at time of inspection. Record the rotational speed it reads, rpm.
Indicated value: 700 rpm
